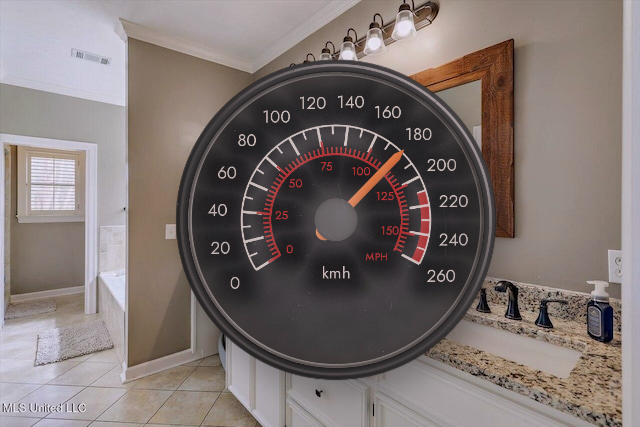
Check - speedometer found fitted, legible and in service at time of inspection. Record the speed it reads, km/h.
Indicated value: 180 km/h
